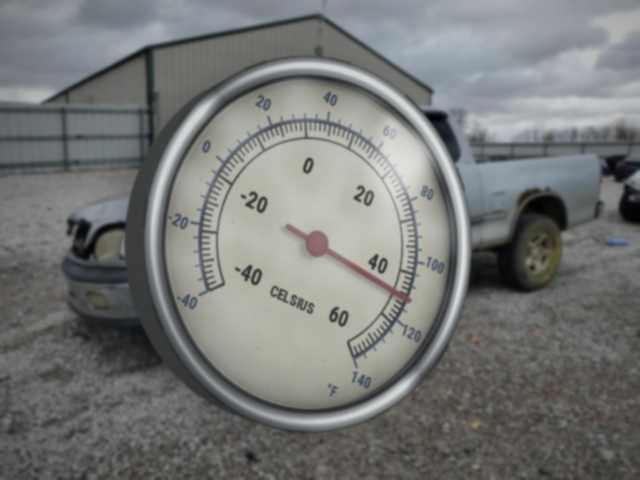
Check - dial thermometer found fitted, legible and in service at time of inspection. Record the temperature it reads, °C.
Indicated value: 45 °C
